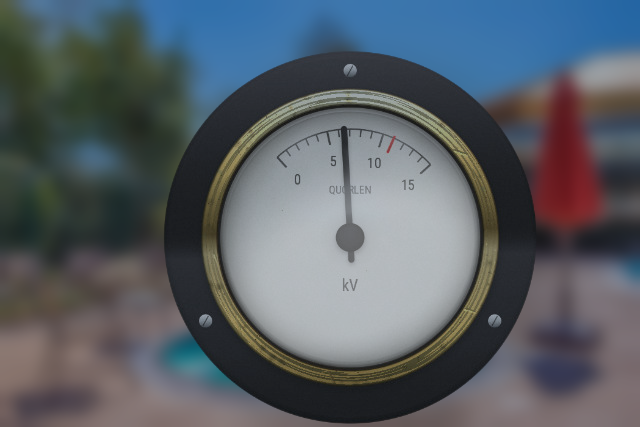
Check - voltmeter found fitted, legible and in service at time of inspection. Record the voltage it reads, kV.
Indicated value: 6.5 kV
